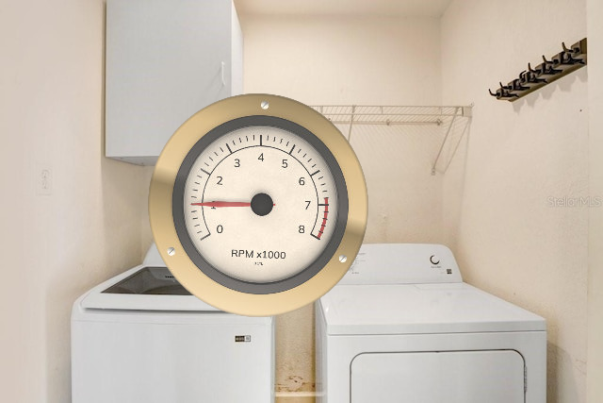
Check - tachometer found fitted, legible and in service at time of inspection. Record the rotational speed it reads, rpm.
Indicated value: 1000 rpm
